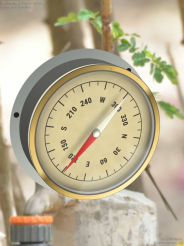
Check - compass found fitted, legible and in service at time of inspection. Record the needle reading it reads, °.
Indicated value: 120 °
